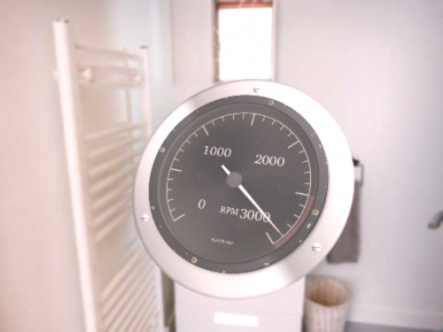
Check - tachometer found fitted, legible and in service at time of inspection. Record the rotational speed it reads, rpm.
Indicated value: 2900 rpm
